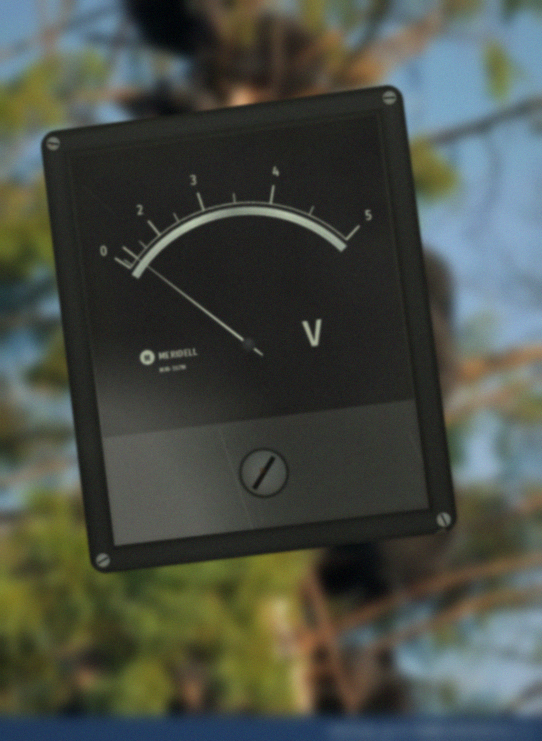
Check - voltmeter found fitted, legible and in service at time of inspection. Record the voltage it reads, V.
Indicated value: 1 V
